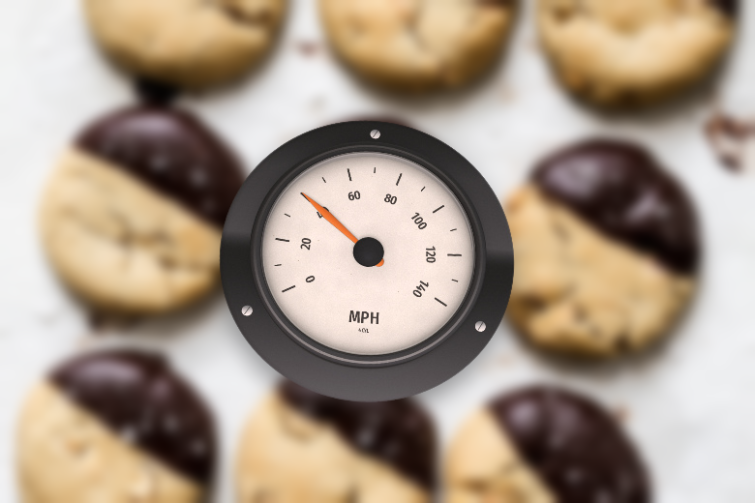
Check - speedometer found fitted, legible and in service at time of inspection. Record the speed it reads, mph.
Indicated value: 40 mph
